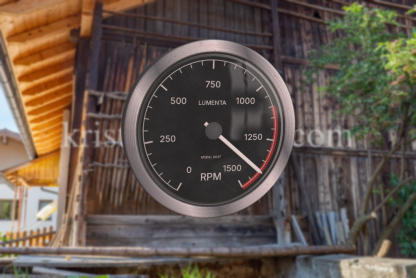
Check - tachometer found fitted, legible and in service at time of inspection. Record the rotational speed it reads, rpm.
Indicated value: 1400 rpm
